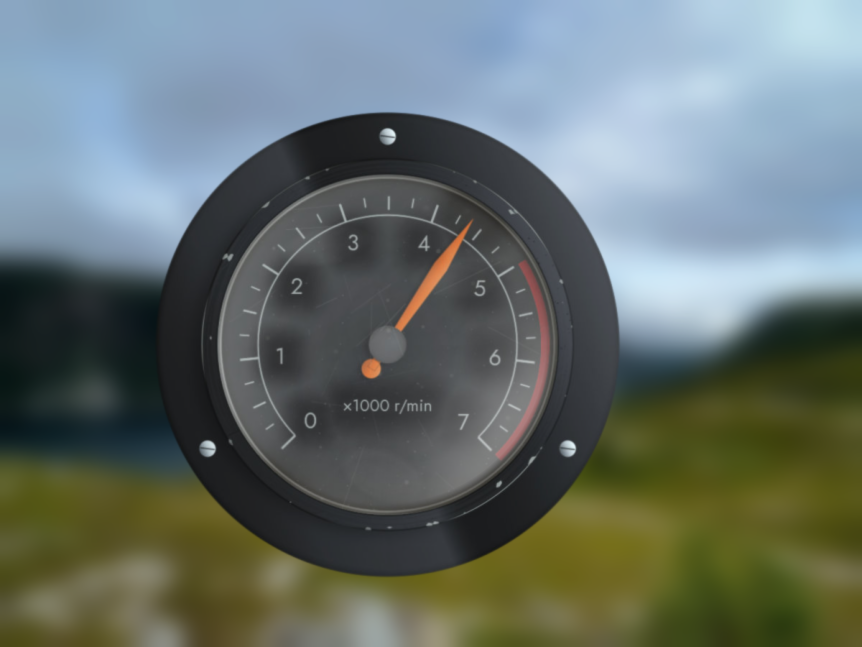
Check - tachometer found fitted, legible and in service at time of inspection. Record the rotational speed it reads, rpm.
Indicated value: 4375 rpm
